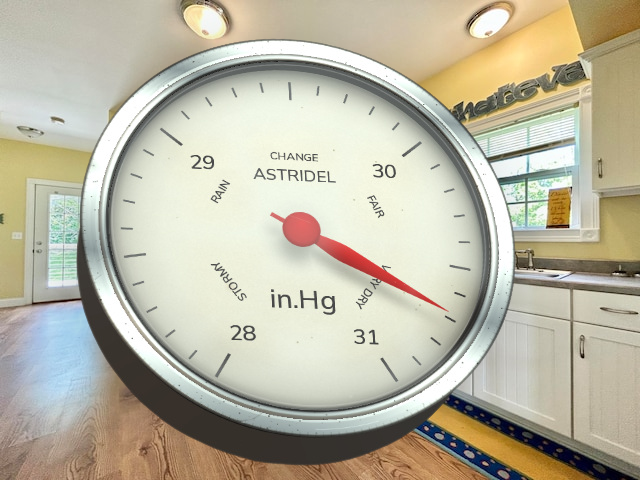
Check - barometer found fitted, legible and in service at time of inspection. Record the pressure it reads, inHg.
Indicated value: 30.7 inHg
